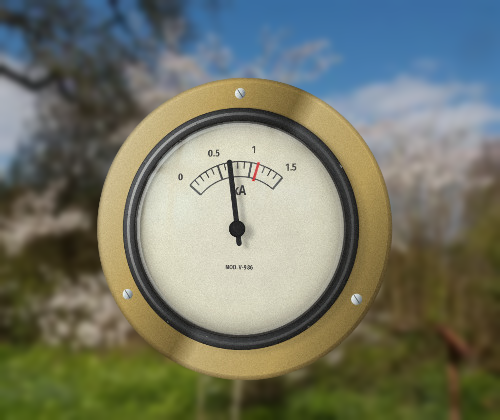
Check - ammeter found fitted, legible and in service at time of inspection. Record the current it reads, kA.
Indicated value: 0.7 kA
